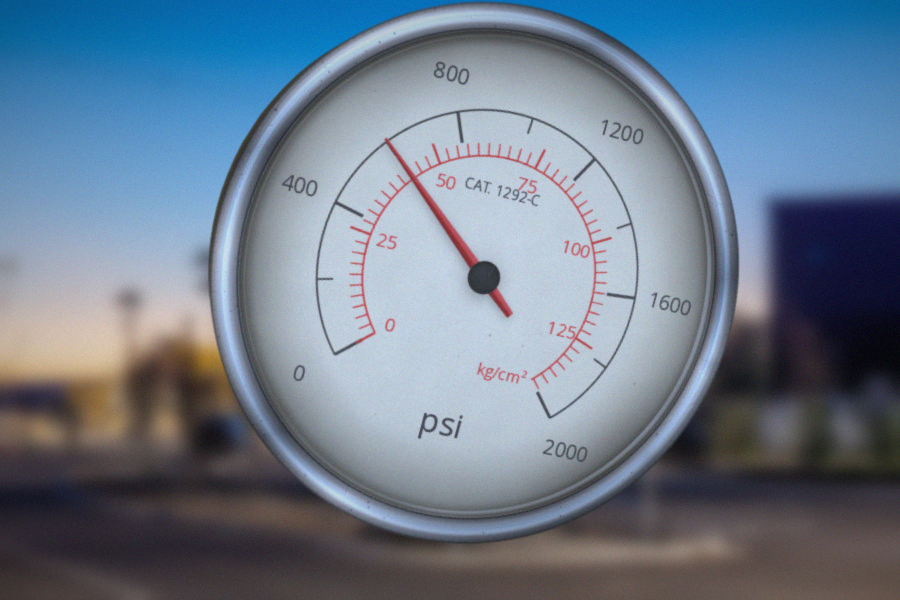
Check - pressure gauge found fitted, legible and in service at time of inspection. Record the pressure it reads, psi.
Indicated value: 600 psi
